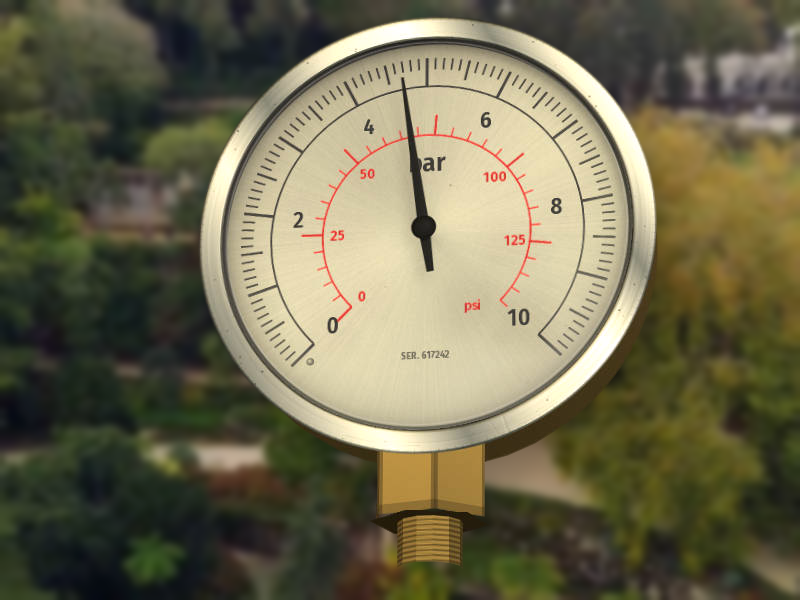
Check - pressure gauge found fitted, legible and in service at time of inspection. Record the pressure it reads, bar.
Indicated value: 4.7 bar
